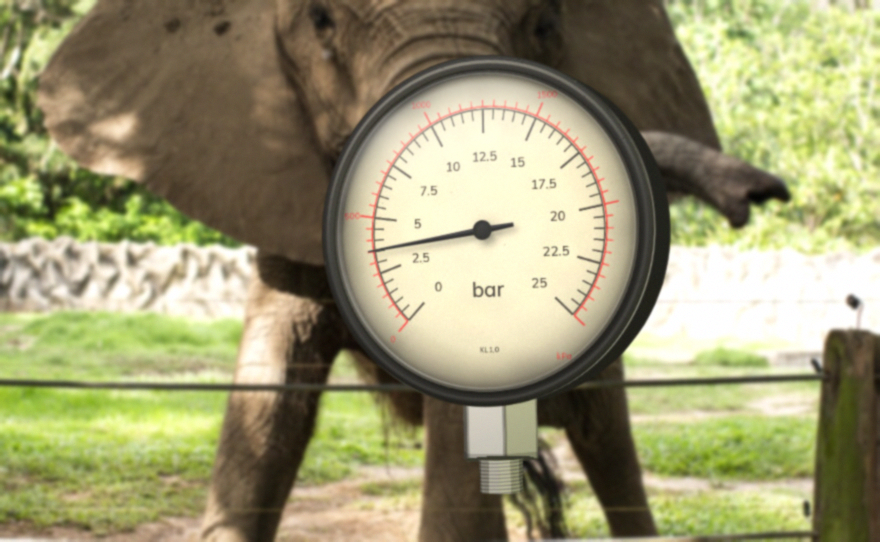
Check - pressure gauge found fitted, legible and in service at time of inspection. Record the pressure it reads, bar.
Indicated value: 3.5 bar
